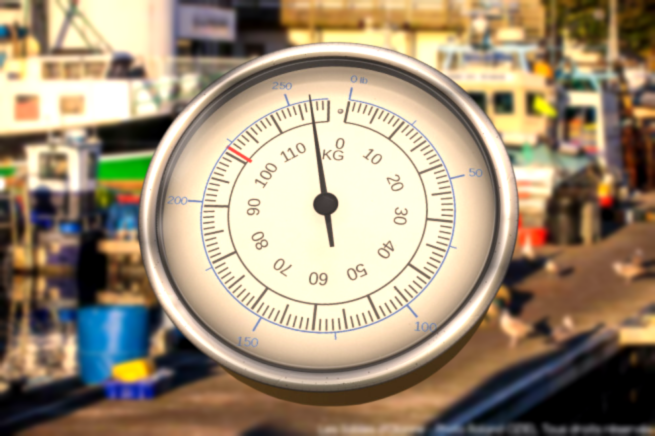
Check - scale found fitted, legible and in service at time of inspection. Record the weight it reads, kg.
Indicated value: 117 kg
